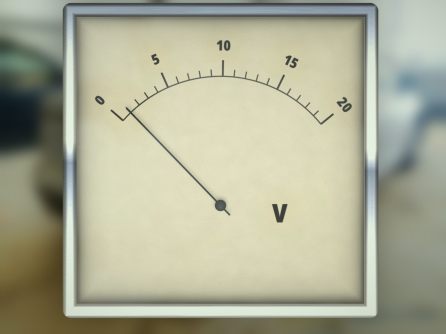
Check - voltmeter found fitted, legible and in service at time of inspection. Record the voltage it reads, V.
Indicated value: 1 V
